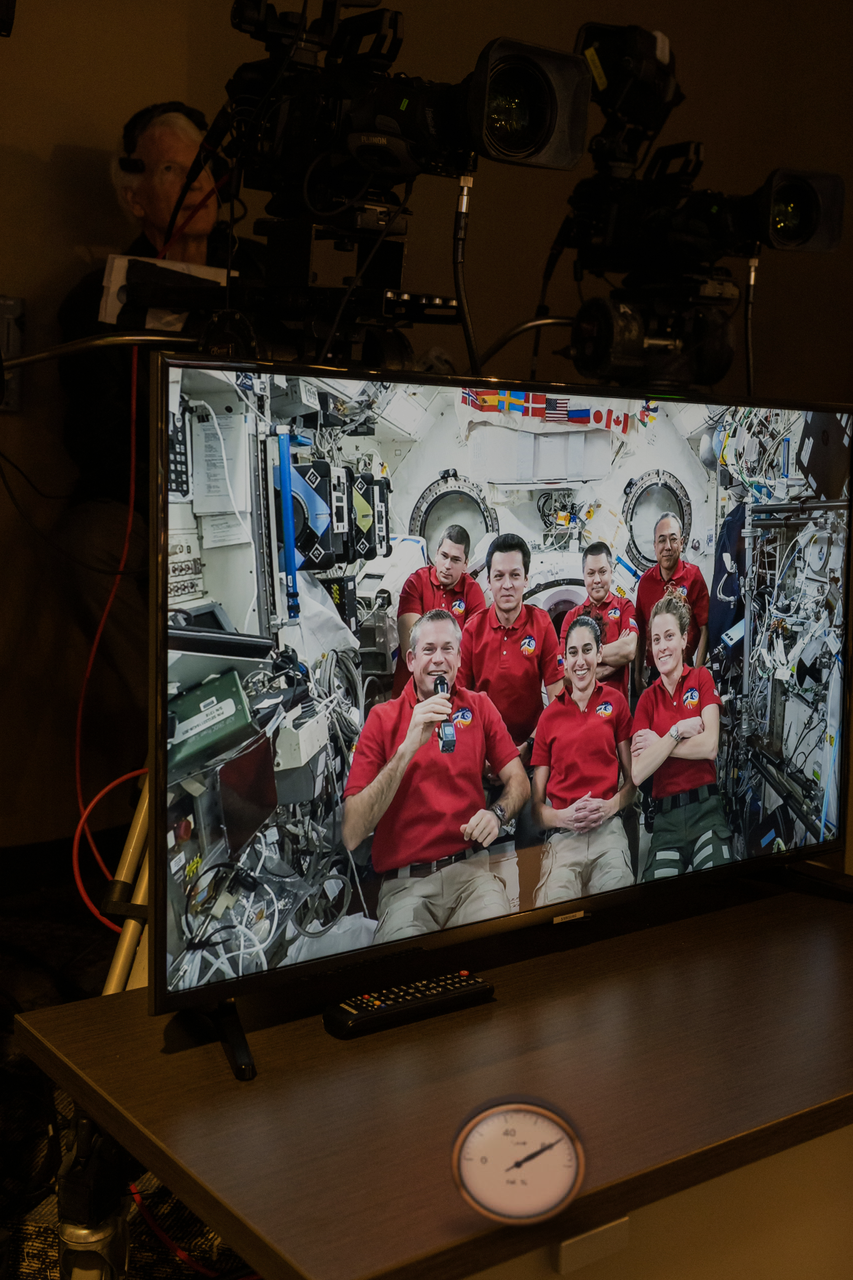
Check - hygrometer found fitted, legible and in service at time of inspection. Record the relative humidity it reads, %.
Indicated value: 80 %
